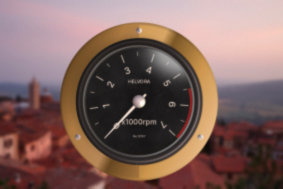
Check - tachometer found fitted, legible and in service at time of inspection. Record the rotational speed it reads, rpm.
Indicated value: 0 rpm
